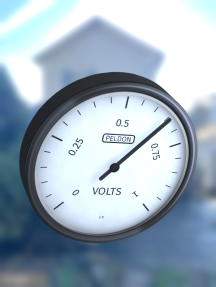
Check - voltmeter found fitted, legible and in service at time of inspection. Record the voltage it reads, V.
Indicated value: 0.65 V
